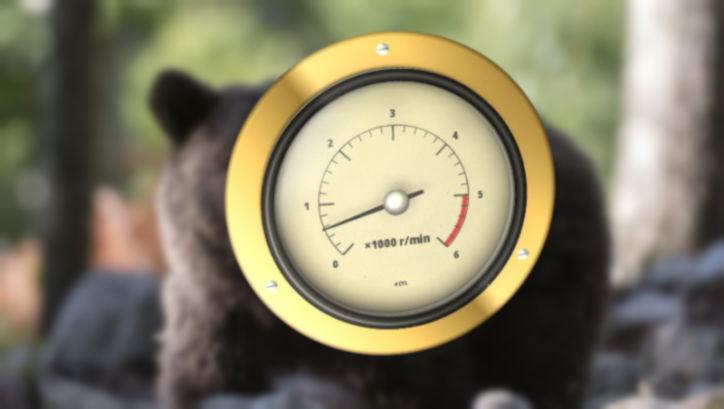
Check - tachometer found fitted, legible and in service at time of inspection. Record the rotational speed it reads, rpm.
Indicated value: 600 rpm
